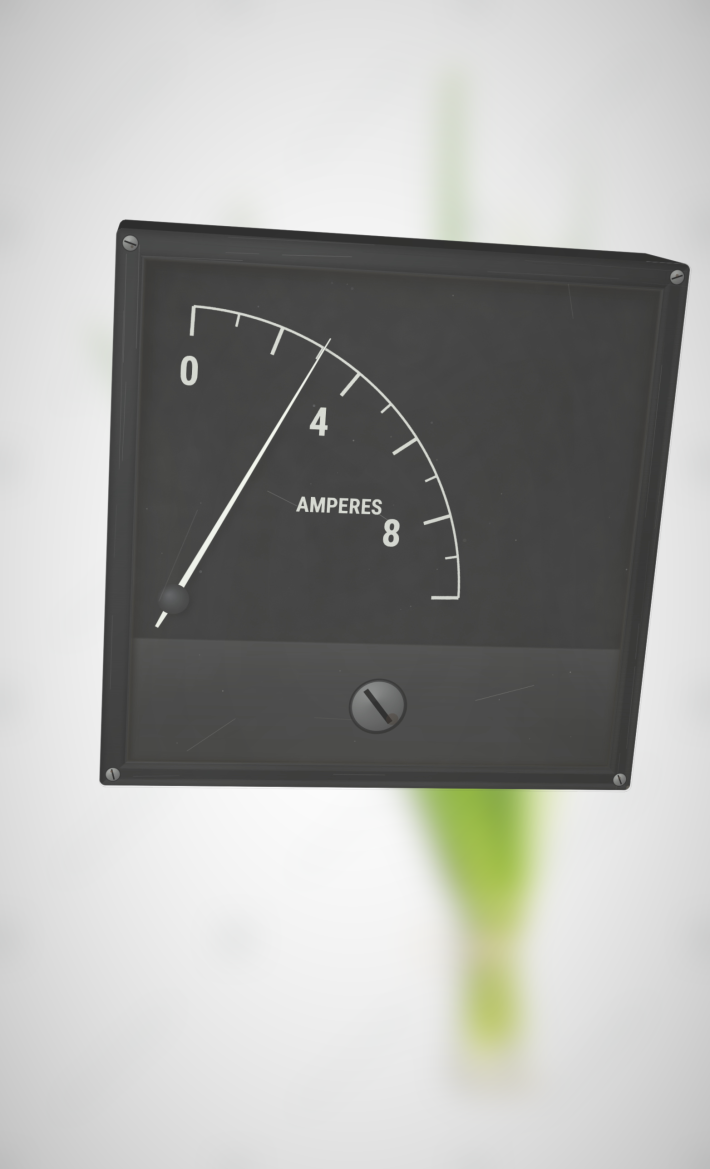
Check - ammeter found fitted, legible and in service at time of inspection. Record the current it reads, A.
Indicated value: 3 A
